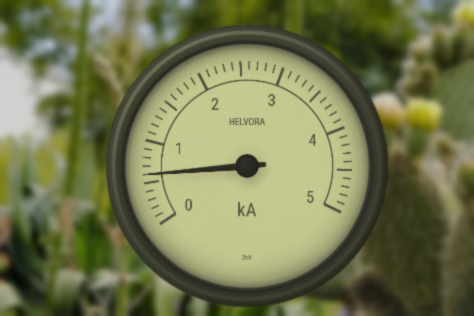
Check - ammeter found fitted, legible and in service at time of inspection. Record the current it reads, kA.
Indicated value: 0.6 kA
